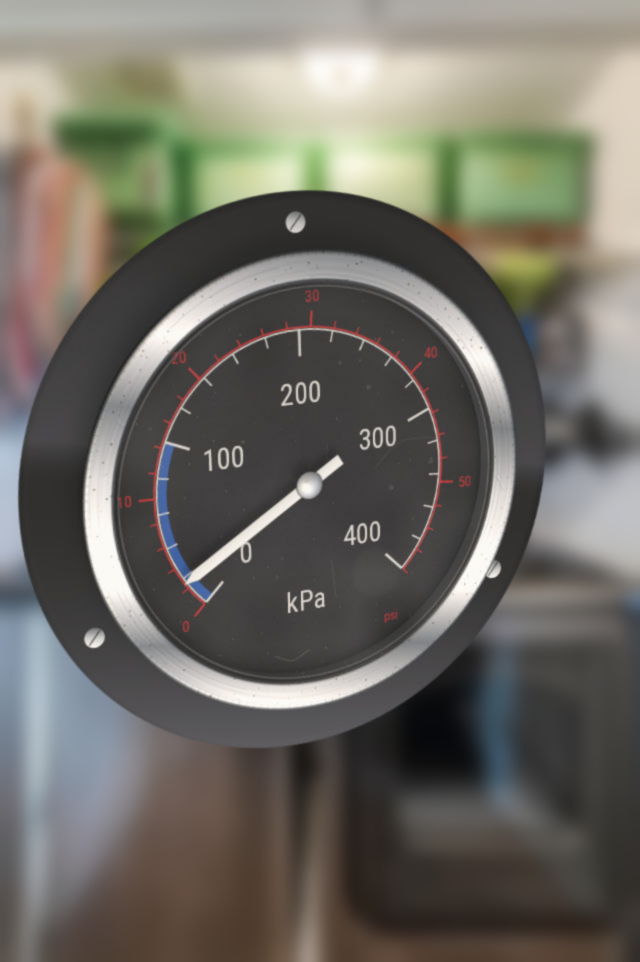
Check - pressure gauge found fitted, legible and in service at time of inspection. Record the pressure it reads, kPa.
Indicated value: 20 kPa
